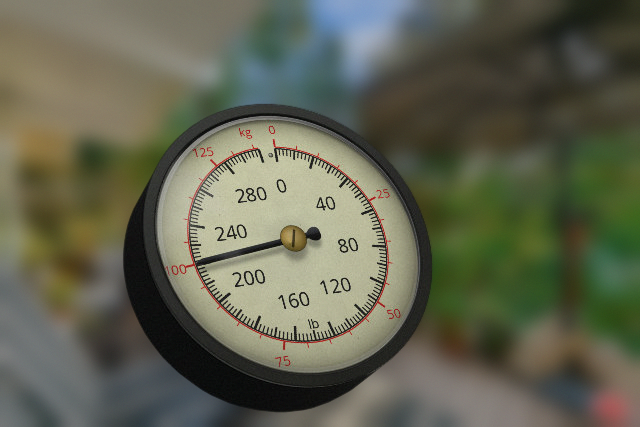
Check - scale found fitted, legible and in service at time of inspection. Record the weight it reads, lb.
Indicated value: 220 lb
